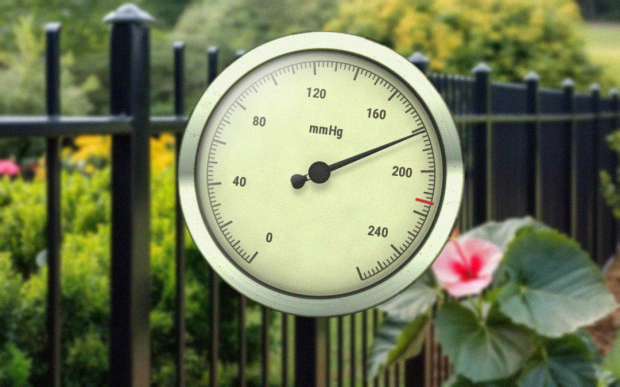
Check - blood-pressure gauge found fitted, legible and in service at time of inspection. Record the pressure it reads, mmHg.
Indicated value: 182 mmHg
